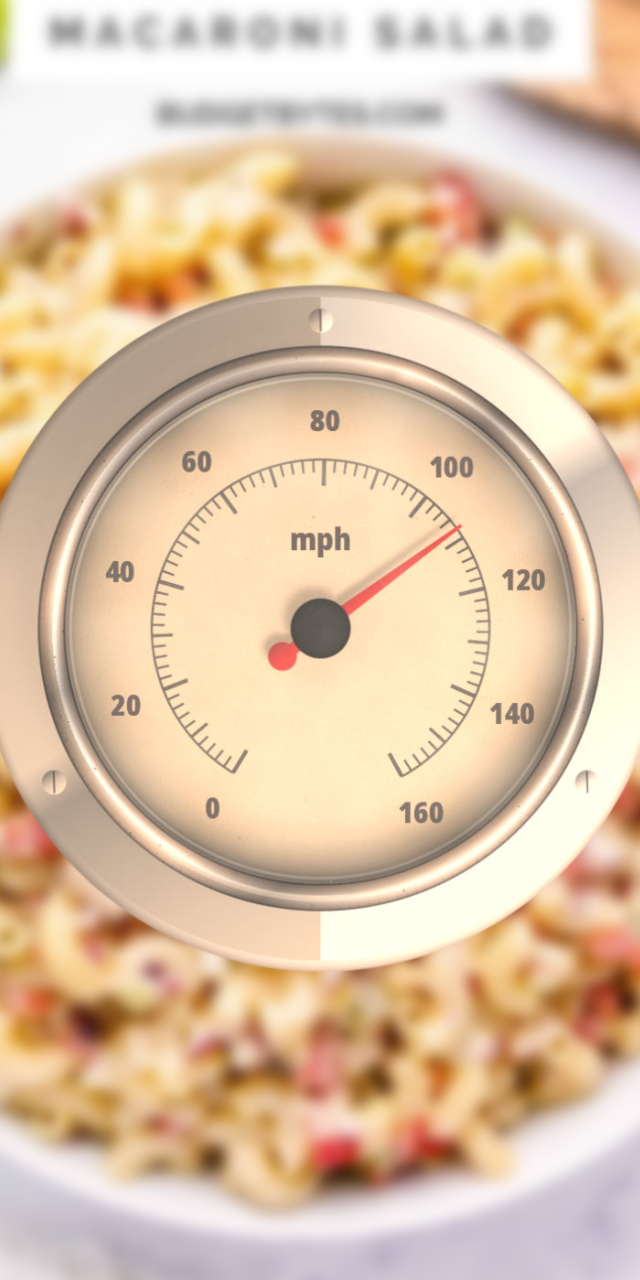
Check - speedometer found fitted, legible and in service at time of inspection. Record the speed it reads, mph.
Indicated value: 108 mph
